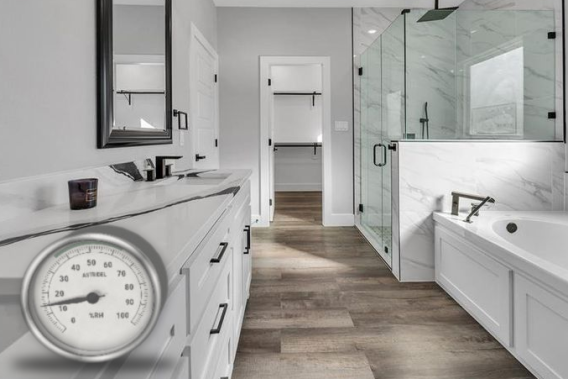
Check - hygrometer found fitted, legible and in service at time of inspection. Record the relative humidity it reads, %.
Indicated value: 15 %
